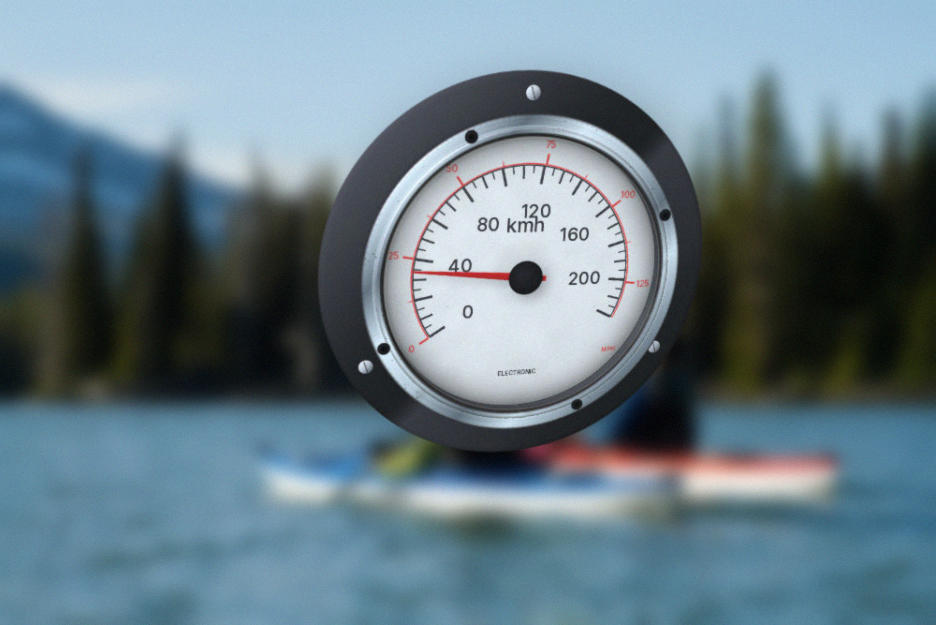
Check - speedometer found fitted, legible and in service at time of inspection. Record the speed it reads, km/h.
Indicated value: 35 km/h
